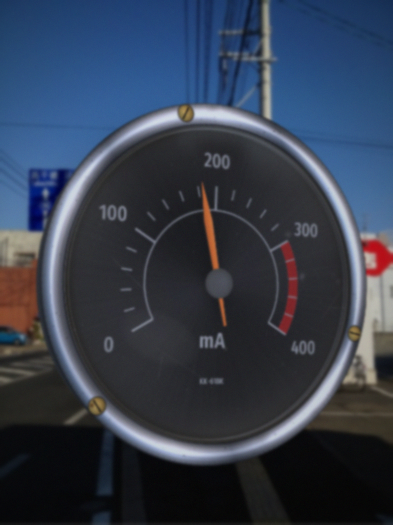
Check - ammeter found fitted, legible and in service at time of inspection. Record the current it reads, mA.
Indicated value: 180 mA
